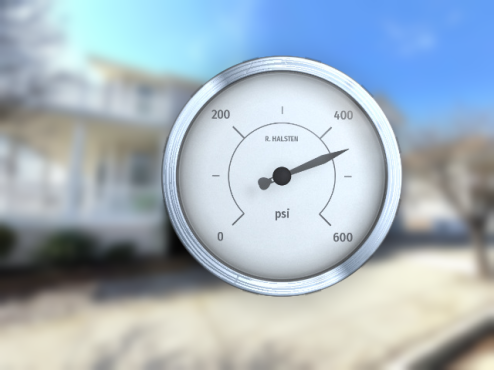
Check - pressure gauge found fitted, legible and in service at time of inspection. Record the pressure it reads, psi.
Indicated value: 450 psi
